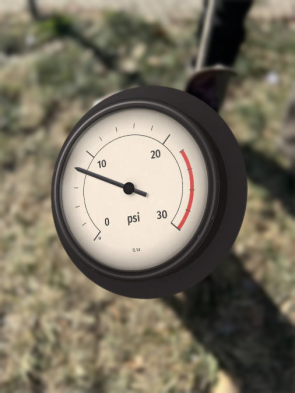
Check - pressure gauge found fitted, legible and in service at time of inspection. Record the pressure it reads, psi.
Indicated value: 8 psi
